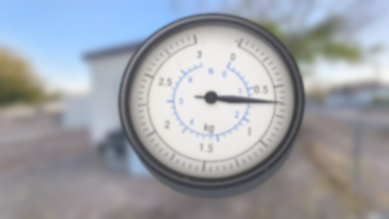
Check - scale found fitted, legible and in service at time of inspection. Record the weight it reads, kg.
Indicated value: 0.65 kg
